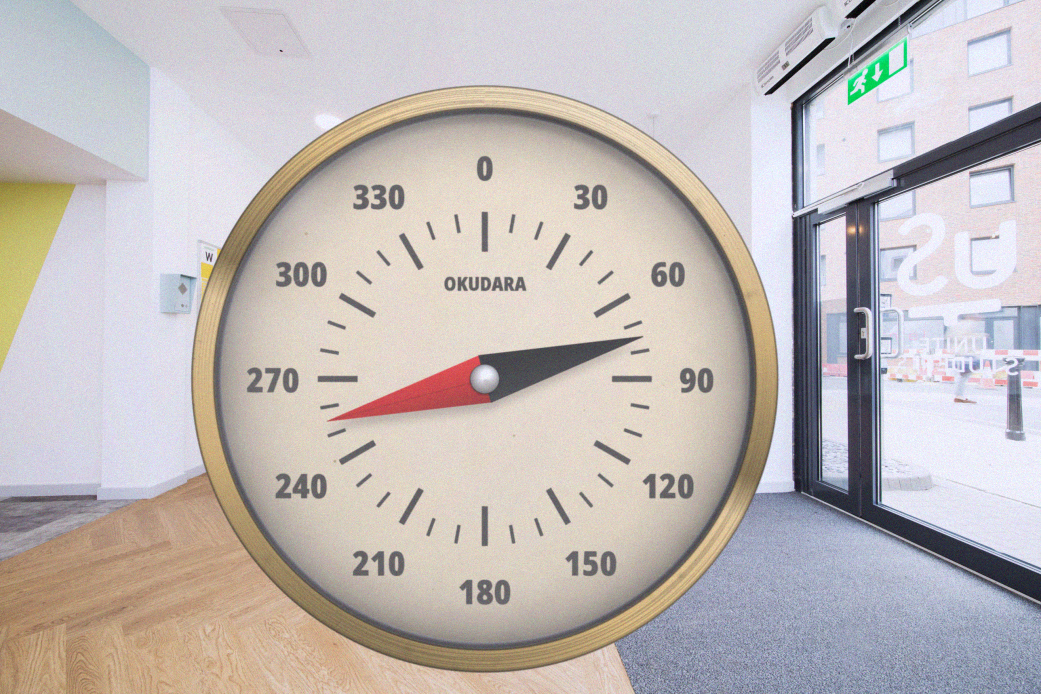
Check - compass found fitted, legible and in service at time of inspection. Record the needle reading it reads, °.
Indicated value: 255 °
